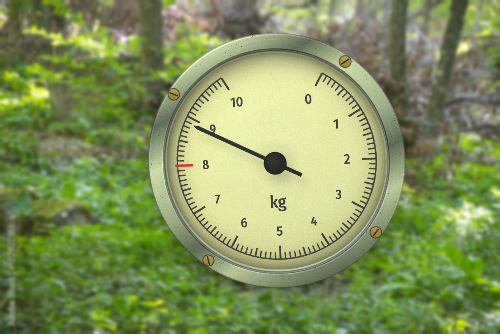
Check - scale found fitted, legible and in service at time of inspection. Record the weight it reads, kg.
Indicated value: 8.9 kg
